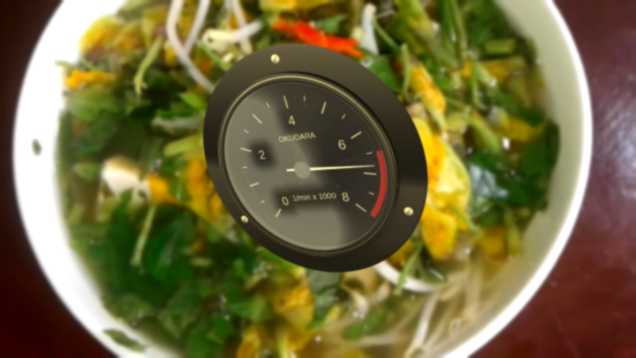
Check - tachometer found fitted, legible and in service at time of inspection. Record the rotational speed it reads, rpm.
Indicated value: 6750 rpm
